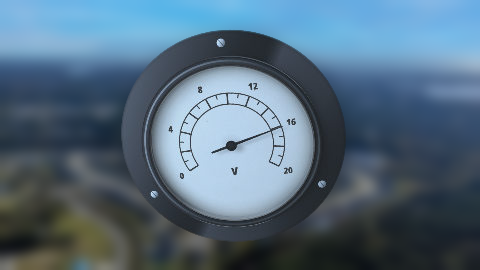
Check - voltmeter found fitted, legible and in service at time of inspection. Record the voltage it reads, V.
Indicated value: 16 V
